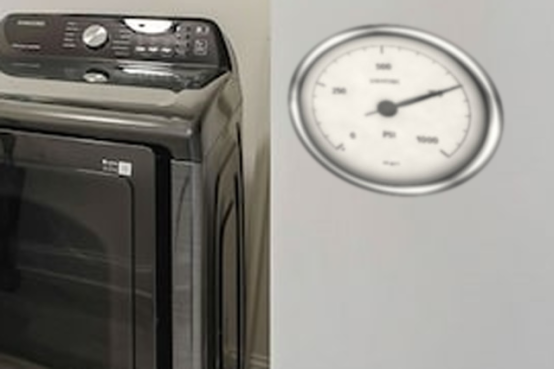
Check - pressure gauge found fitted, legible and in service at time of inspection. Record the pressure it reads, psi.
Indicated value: 750 psi
